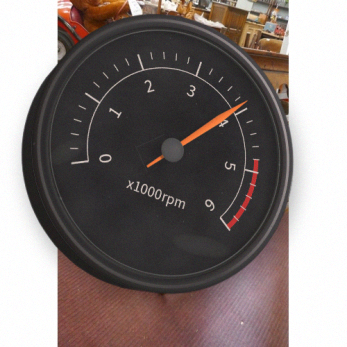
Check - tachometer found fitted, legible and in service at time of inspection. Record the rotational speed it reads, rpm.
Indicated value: 3900 rpm
